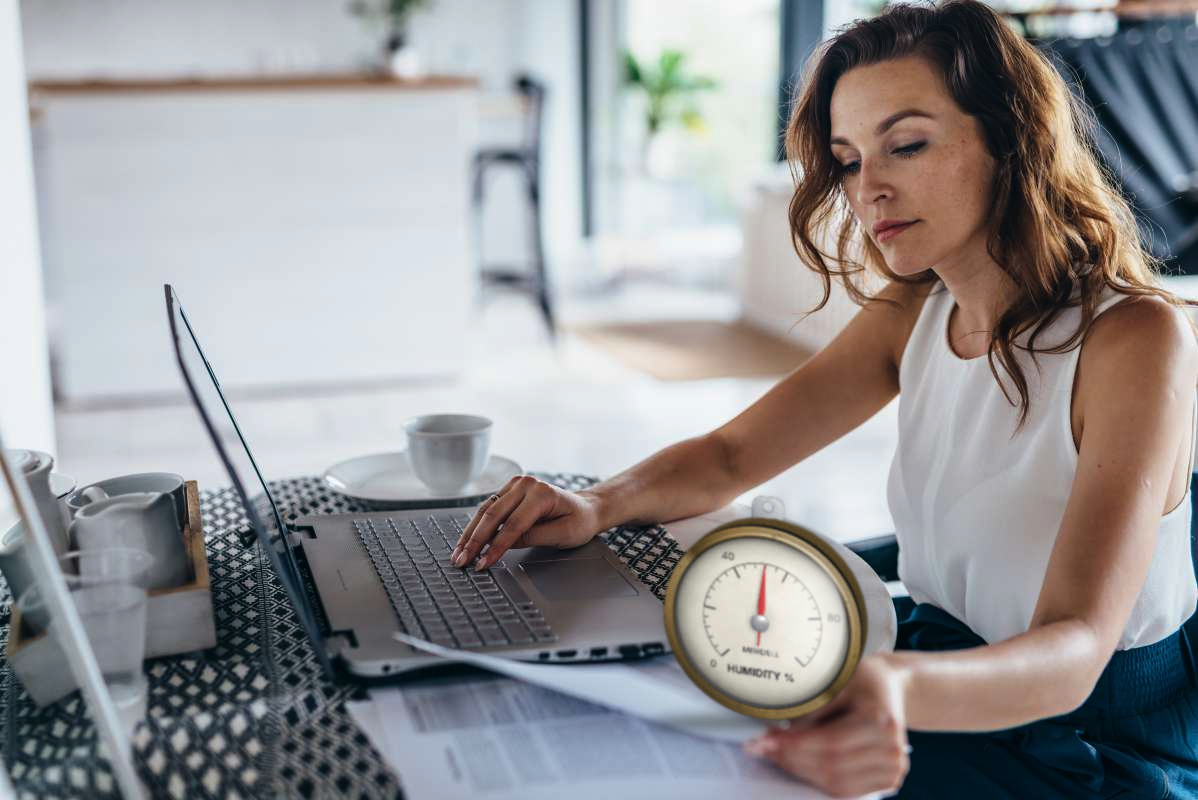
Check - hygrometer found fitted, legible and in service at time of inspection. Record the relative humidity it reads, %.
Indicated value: 52 %
